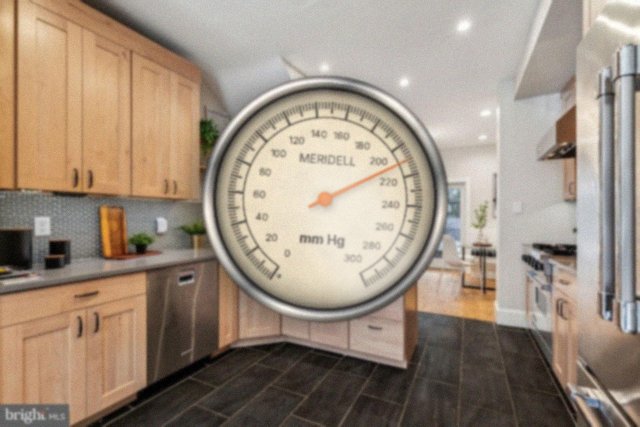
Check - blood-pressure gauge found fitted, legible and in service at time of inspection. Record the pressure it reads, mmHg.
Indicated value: 210 mmHg
